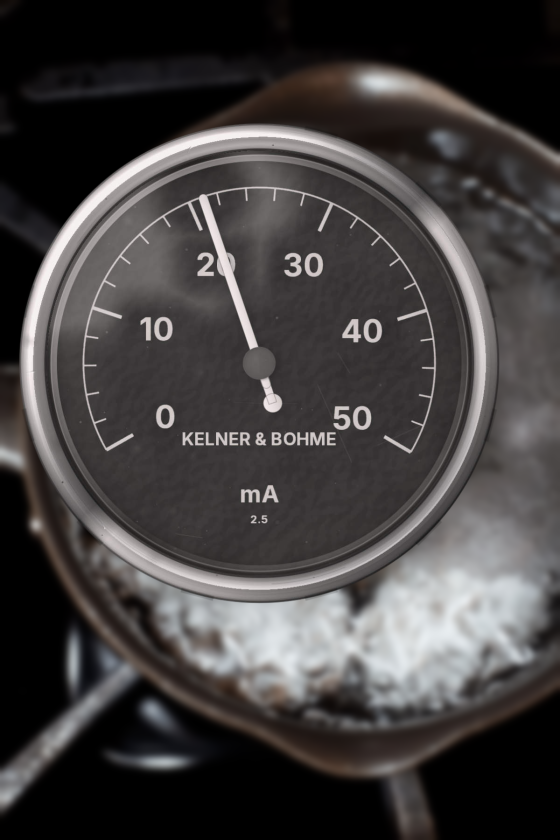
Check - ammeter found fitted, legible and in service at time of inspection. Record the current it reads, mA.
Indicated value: 21 mA
